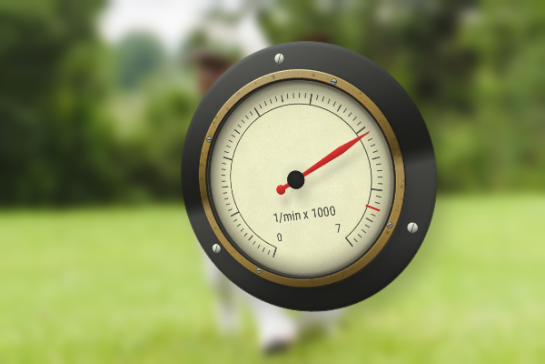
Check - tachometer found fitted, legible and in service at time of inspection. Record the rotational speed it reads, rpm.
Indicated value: 5100 rpm
